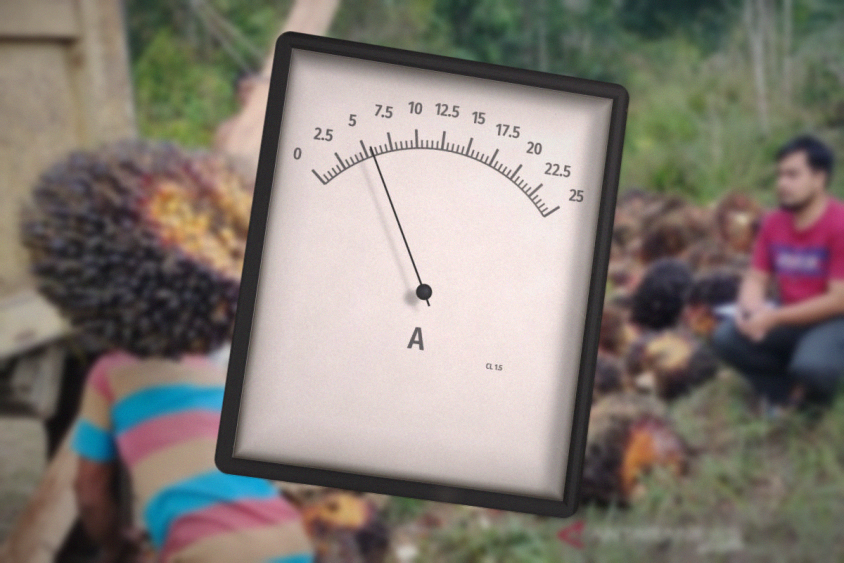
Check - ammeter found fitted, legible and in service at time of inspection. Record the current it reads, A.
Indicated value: 5.5 A
